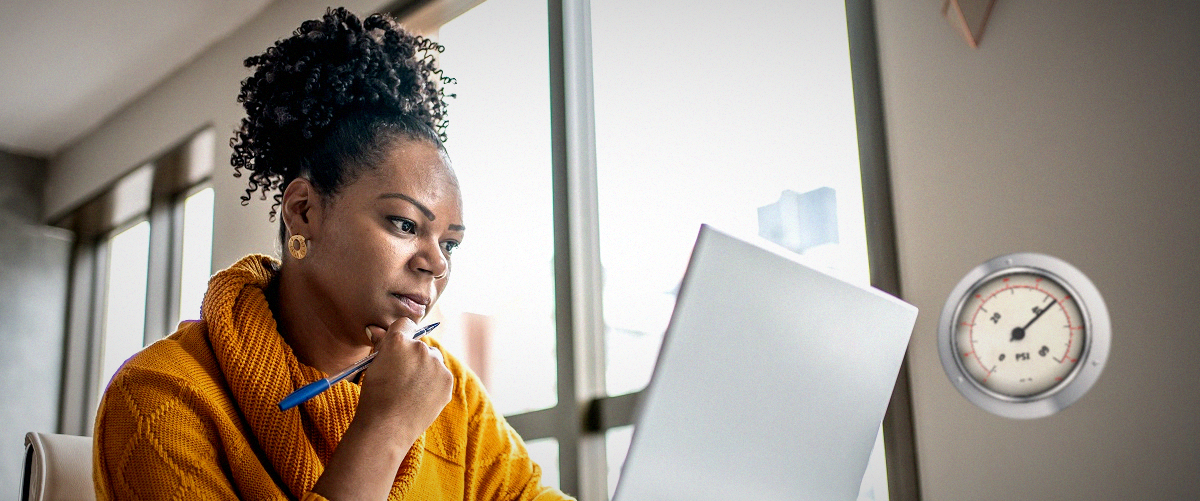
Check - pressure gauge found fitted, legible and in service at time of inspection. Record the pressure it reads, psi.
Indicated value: 42.5 psi
